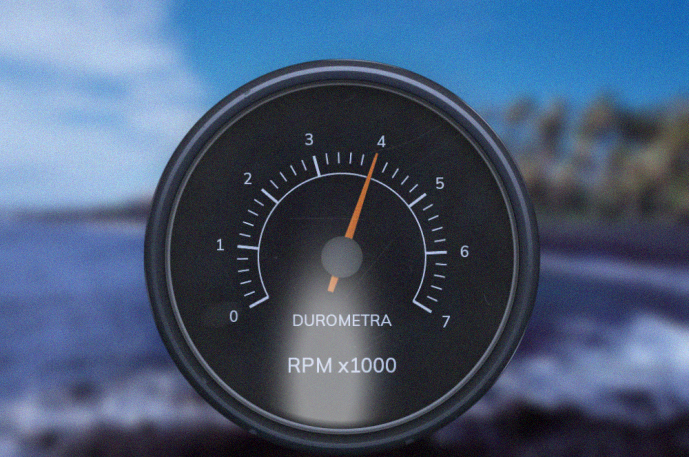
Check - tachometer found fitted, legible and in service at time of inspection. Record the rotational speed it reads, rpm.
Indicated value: 4000 rpm
